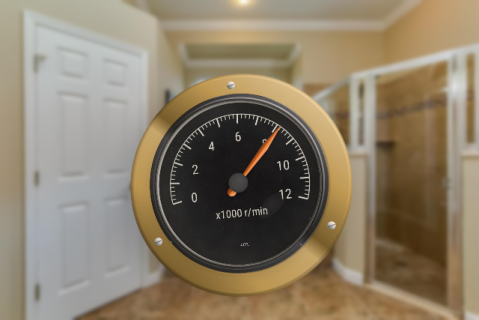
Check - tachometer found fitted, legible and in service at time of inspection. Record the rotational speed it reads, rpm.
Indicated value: 8200 rpm
